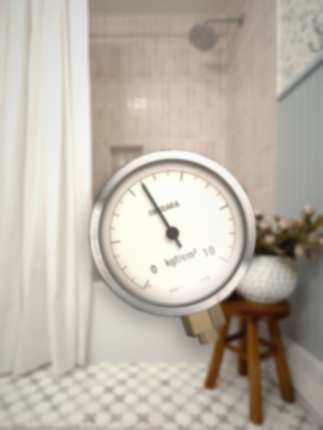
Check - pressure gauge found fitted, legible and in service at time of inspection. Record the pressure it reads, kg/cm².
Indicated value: 4.5 kg/cm²
